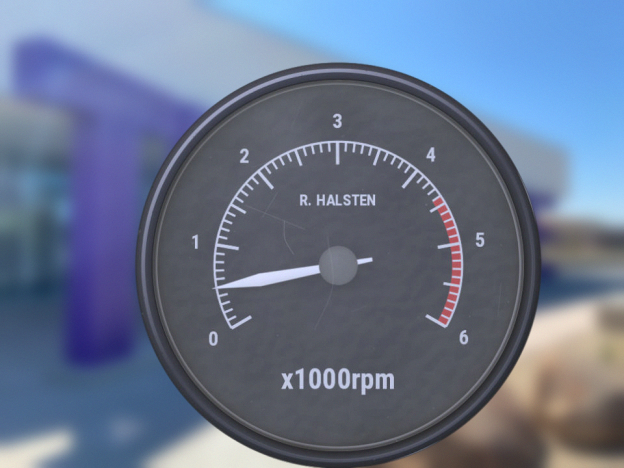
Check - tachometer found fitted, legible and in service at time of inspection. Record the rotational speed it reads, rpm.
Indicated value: 500 rpm
